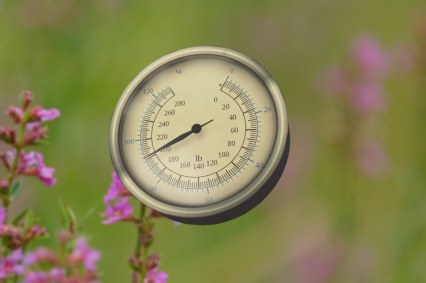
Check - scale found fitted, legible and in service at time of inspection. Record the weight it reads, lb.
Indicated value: 200 lb
